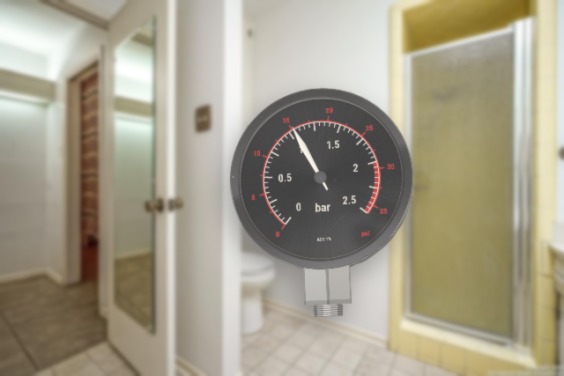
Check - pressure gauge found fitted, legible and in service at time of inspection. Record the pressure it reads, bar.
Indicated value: 1.05 bar
